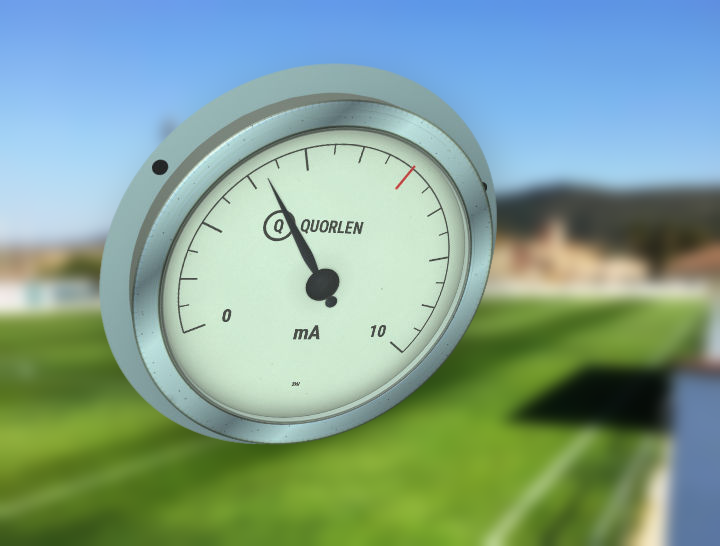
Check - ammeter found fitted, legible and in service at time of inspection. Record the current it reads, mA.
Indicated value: 3.25 mA
